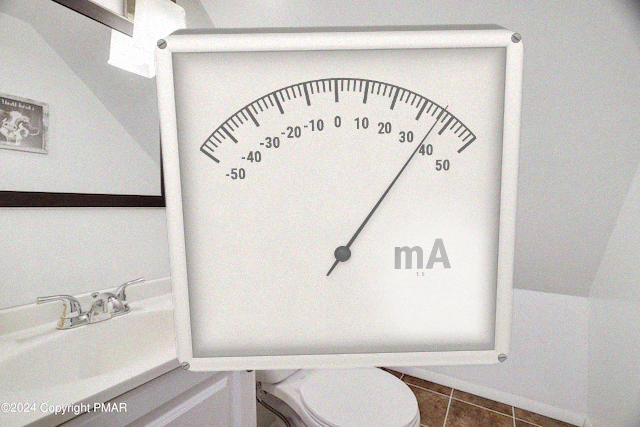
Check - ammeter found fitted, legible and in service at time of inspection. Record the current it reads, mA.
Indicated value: 36 mA
